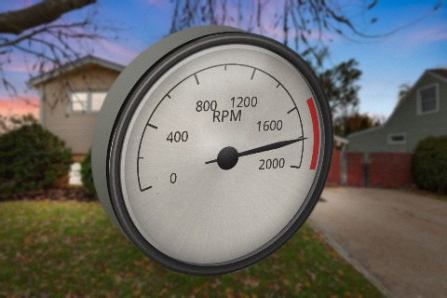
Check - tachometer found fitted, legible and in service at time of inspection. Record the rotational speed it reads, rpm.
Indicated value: 1800 rpm
